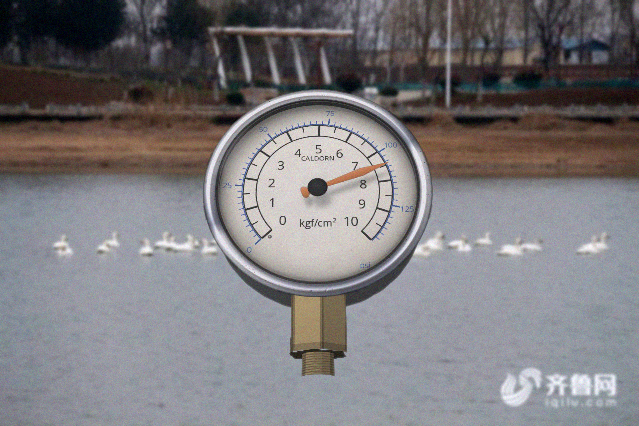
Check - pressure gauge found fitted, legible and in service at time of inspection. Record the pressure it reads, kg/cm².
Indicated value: 7.5 kg/cm²
